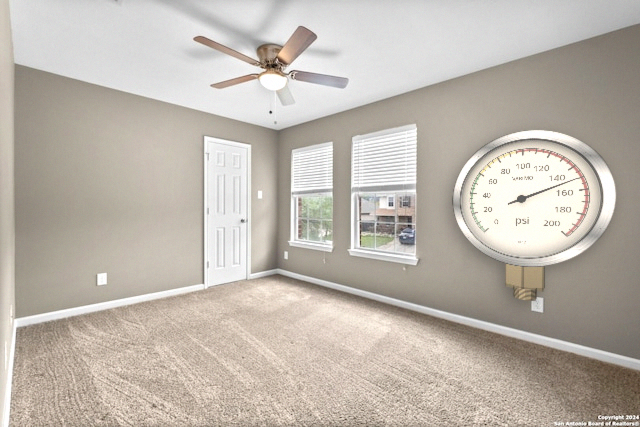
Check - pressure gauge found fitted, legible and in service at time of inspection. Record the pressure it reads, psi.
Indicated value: 150 psi
